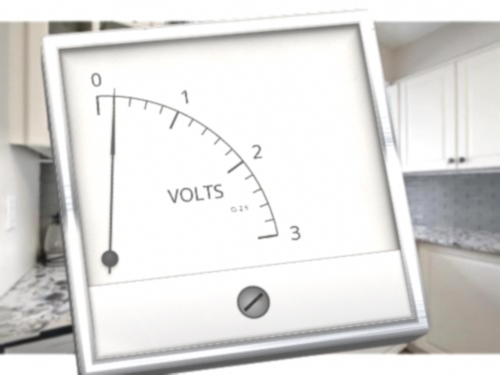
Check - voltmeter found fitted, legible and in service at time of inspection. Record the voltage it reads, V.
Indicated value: 0.2 V
